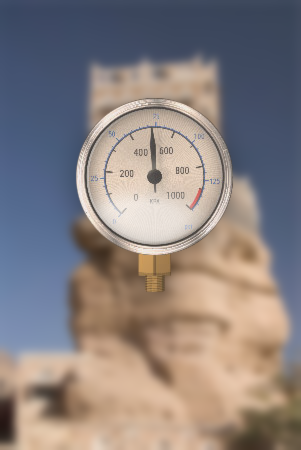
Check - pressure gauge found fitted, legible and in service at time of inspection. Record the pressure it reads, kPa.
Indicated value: 500 kPa
